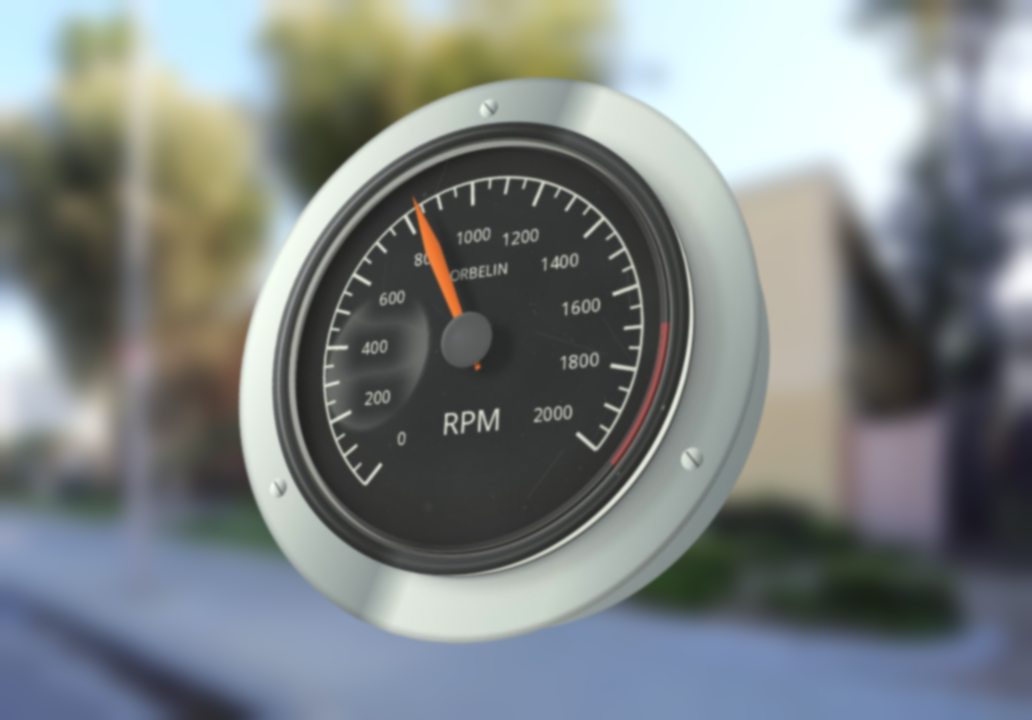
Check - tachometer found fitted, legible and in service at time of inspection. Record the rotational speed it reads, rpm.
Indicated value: 850 rpm
